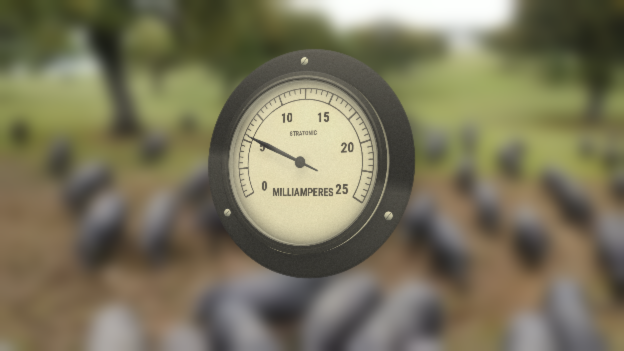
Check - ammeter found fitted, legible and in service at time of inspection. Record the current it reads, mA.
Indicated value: 5.5 mA
